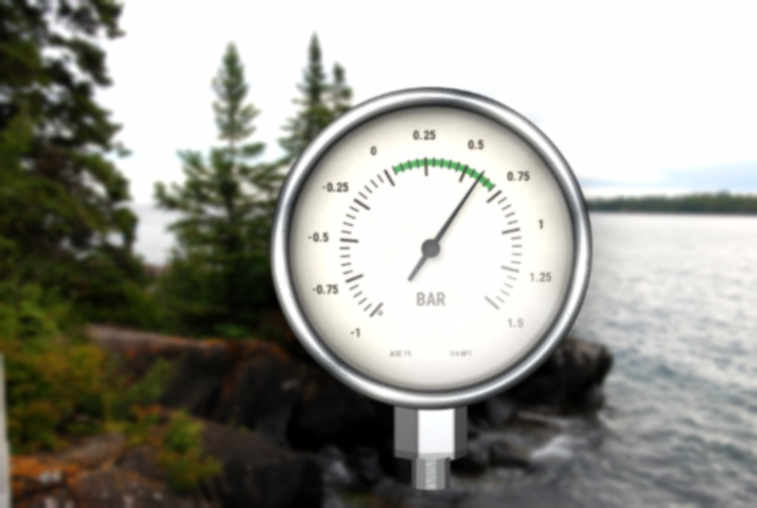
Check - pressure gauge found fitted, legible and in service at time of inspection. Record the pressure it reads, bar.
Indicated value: 0.6 bar
